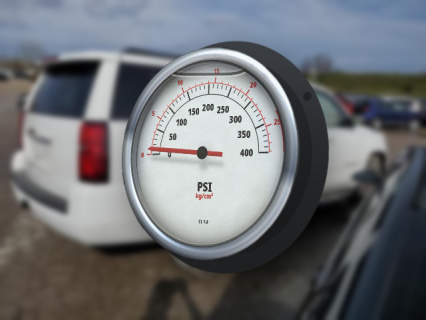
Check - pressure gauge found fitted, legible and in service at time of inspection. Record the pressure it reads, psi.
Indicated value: 10 psi
